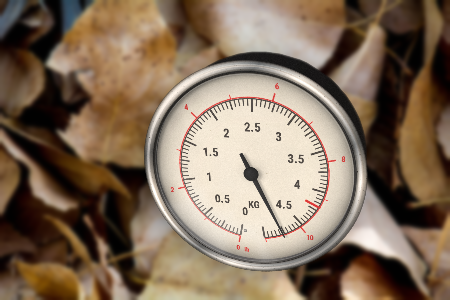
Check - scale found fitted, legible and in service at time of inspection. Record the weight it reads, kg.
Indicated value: 4.75 kg
